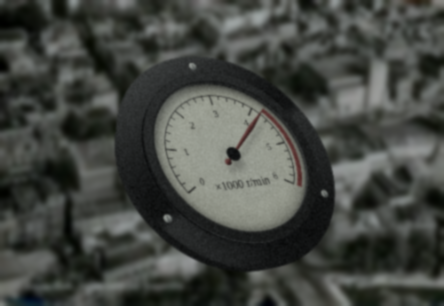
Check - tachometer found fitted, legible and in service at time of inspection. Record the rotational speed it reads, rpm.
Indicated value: 4200 rpm
